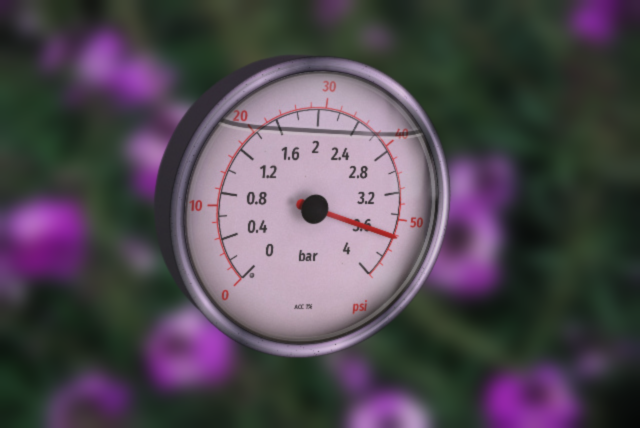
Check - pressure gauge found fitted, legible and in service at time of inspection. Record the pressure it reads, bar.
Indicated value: 3.6 bar
